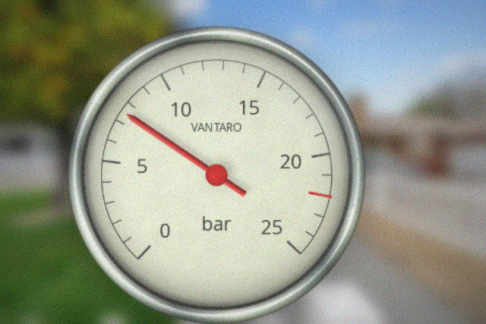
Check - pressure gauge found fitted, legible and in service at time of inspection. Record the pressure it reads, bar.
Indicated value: 7.5 bar
